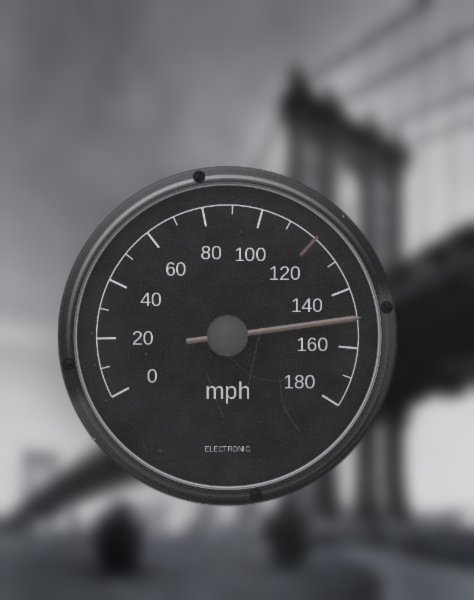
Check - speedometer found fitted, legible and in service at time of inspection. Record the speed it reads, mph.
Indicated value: 150 mph
